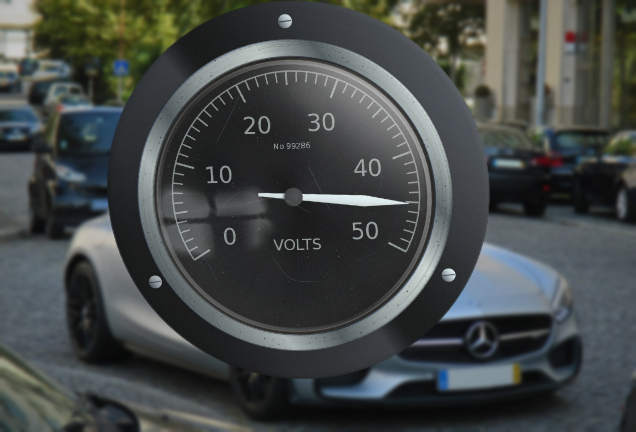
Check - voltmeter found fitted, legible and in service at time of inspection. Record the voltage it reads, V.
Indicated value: 45 V
